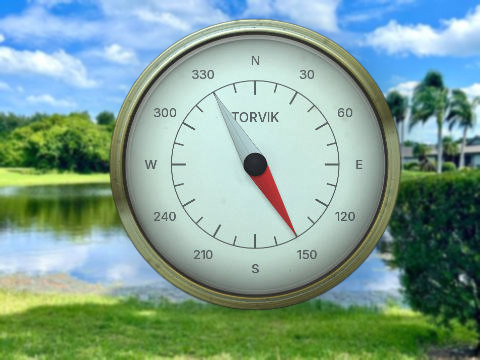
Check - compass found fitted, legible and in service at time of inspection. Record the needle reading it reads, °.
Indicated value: 150 °
